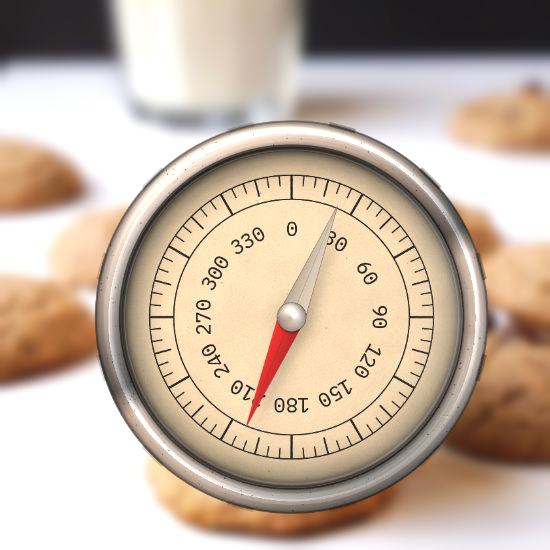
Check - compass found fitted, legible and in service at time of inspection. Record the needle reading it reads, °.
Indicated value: 202.5 °
